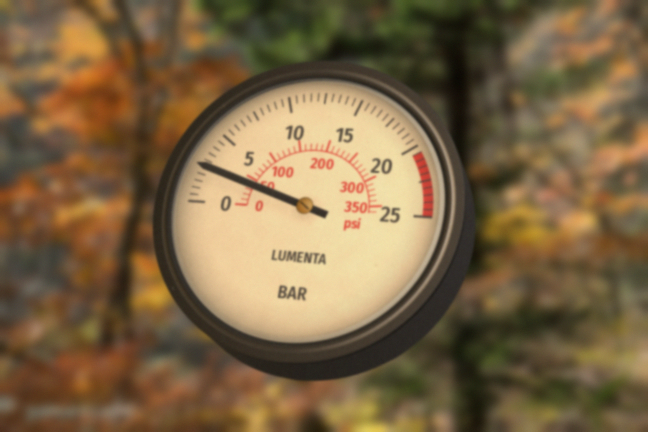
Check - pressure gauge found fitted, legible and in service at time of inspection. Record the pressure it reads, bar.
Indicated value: 2.5 bar
